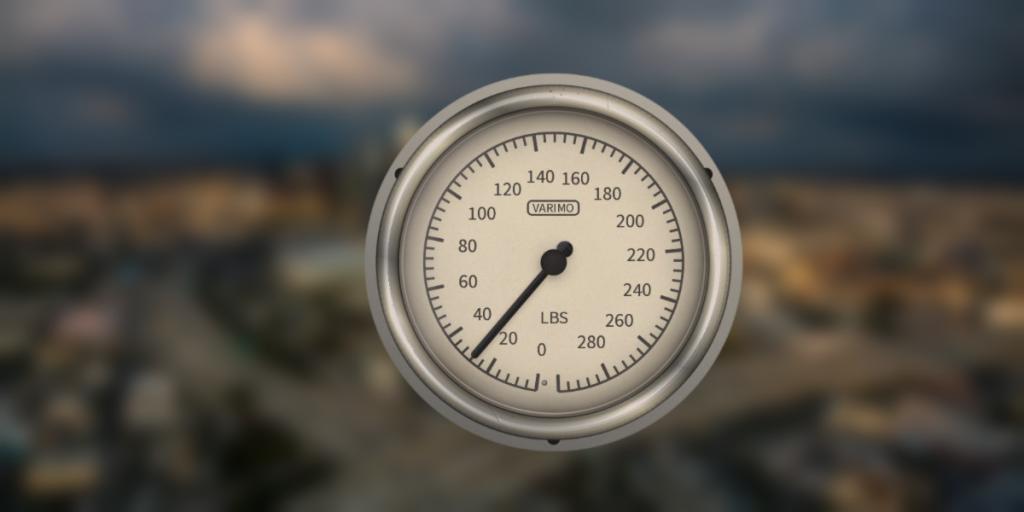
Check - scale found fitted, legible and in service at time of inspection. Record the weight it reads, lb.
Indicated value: 28 lb
